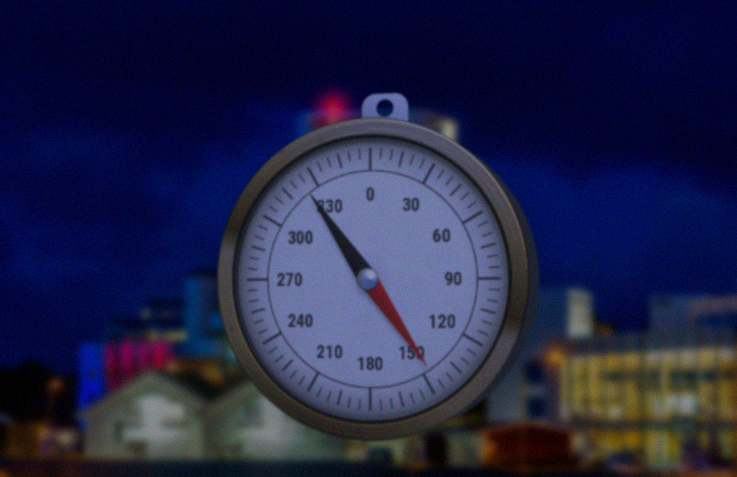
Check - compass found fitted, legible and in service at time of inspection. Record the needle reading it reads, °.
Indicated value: 145 °
